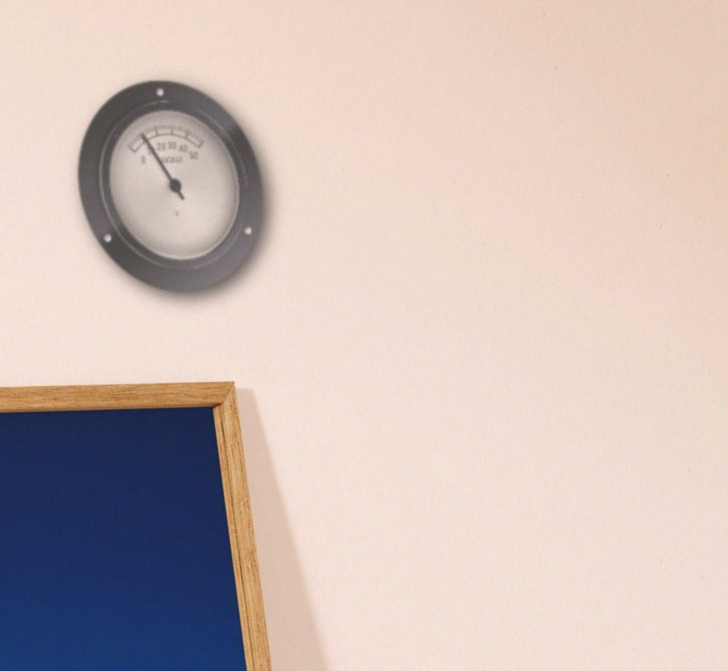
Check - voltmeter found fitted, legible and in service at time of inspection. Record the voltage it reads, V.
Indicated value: 10 V
